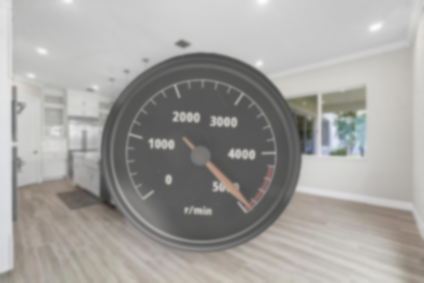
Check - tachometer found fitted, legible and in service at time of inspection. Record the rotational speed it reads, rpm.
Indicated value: 4900 rpm
